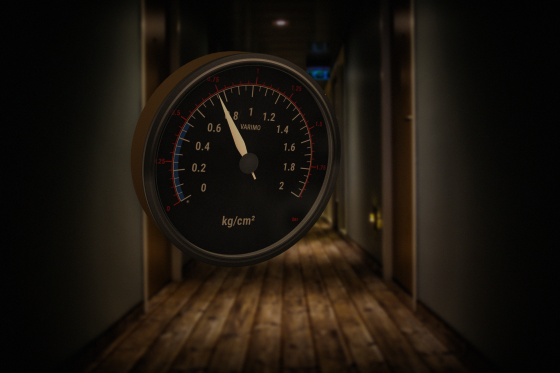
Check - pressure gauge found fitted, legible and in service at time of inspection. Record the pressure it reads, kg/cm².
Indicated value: 0.75 kg/cm²
